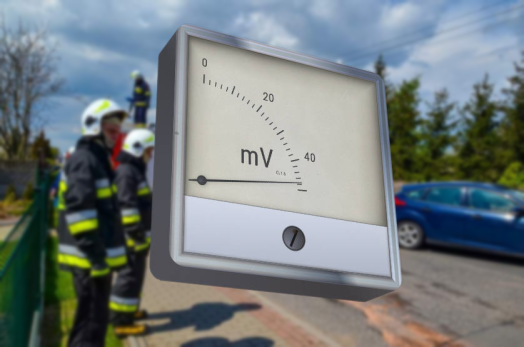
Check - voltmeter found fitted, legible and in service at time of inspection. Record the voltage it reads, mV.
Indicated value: 48 mV
